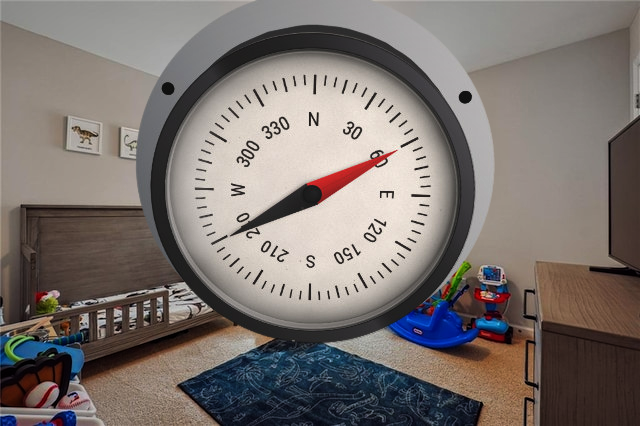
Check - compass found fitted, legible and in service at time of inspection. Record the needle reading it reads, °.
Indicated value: 60 °
